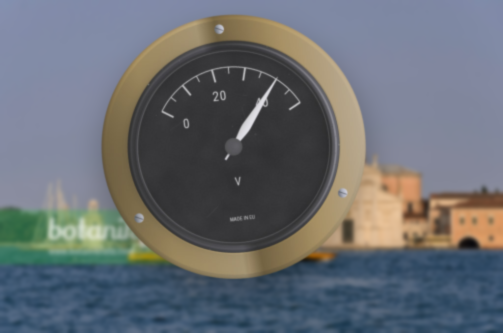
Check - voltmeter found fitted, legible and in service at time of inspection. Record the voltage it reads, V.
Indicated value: 40 V
